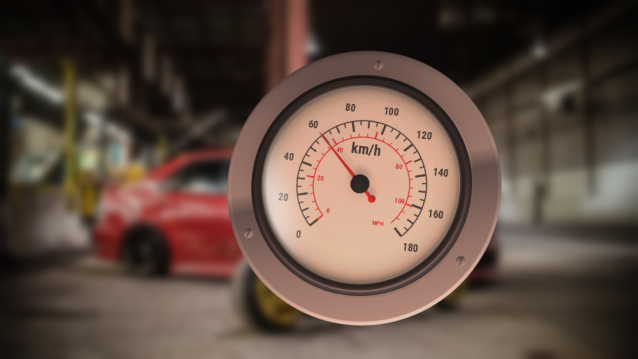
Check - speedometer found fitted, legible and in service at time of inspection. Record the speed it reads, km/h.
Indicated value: 60 km/h
